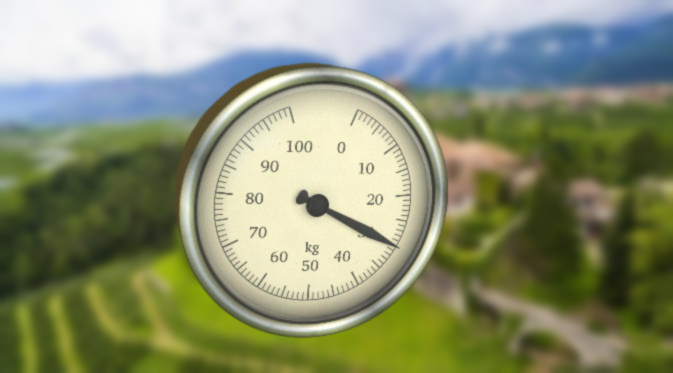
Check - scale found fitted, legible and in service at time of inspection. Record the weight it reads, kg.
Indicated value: 30 kg
